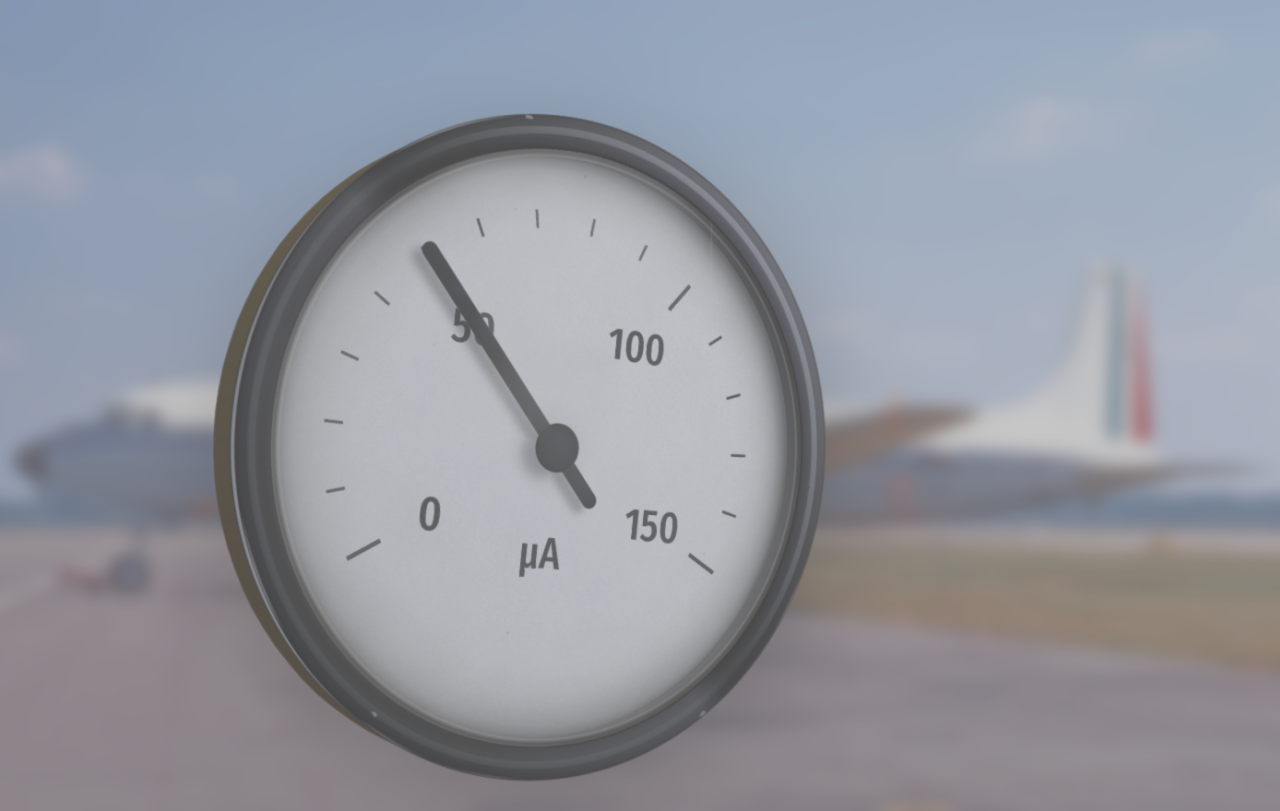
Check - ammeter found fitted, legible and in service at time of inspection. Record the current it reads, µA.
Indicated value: 50 µA
